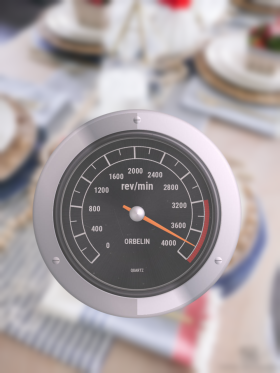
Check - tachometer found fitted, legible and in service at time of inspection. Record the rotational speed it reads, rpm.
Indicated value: 3800 rpm
